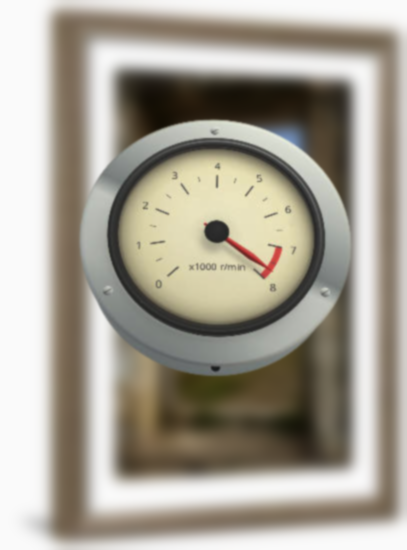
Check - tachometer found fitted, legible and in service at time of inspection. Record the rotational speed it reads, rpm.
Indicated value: 7750 rpm
